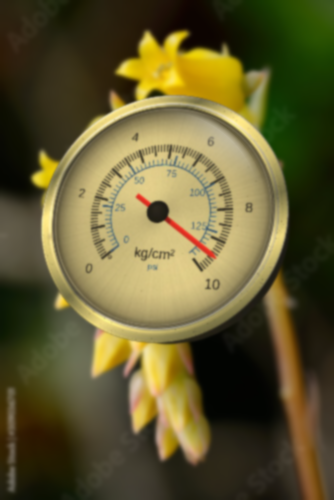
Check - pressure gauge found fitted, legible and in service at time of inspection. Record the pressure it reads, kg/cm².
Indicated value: 9.5 kg/cm²
